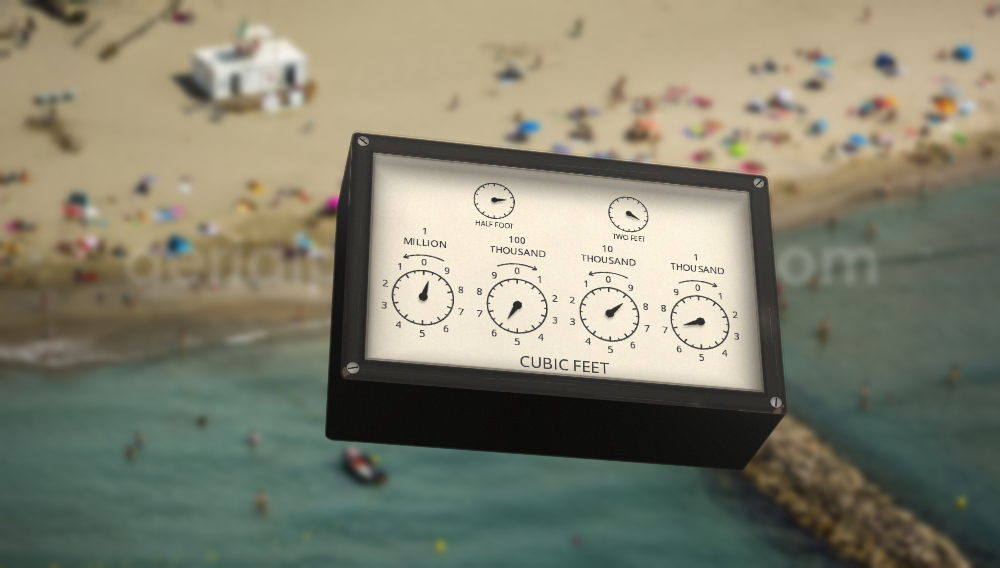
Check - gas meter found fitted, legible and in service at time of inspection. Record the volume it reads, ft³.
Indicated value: 958700 ft³
